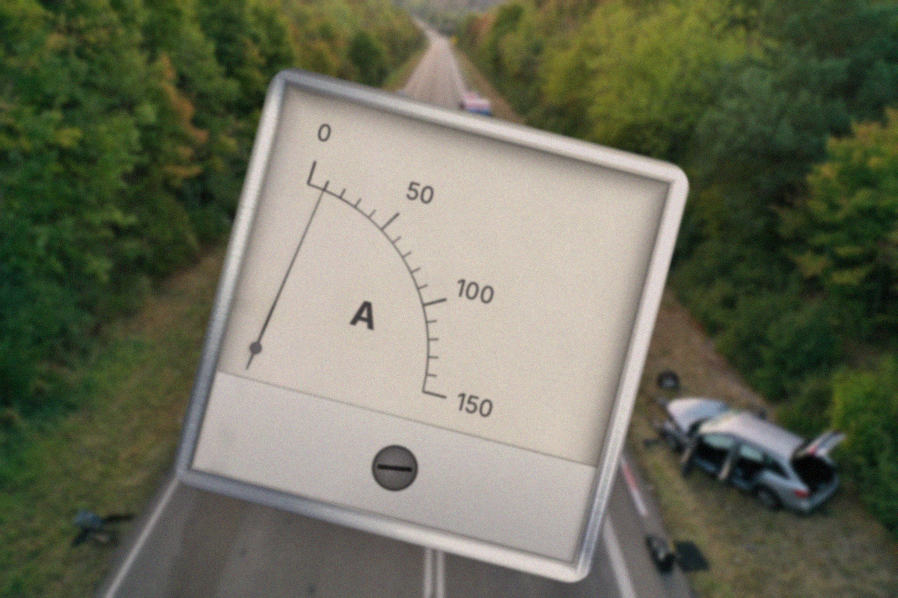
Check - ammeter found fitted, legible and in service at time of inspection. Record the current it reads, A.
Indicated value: 10 A
